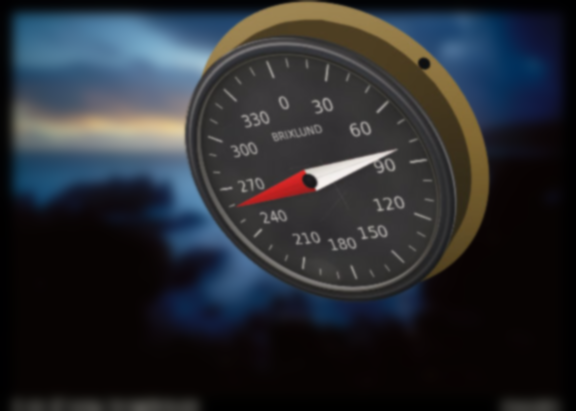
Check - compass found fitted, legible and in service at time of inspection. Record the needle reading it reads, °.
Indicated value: 260 °
